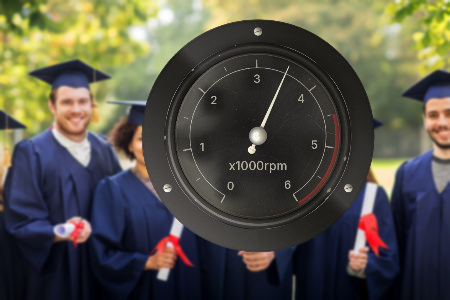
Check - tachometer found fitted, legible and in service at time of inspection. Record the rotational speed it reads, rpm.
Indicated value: 3500 rpm
